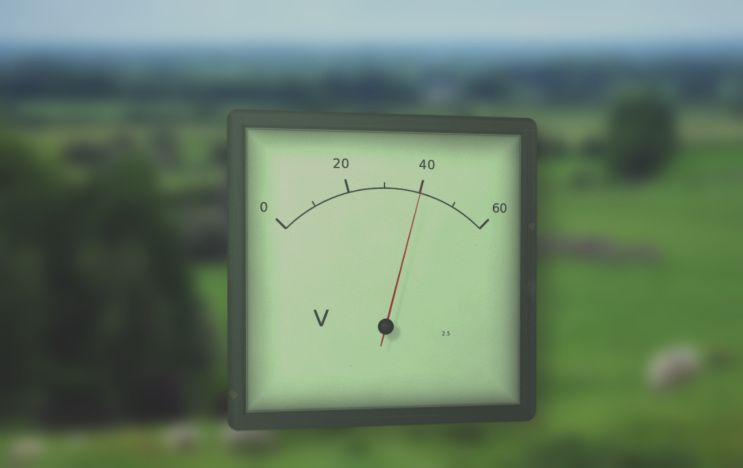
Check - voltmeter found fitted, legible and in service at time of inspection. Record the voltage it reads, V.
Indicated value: 40 V
